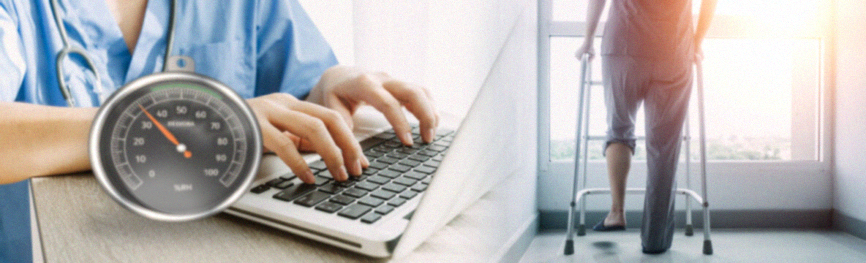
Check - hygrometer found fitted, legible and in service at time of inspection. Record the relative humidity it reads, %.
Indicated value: 35 %
